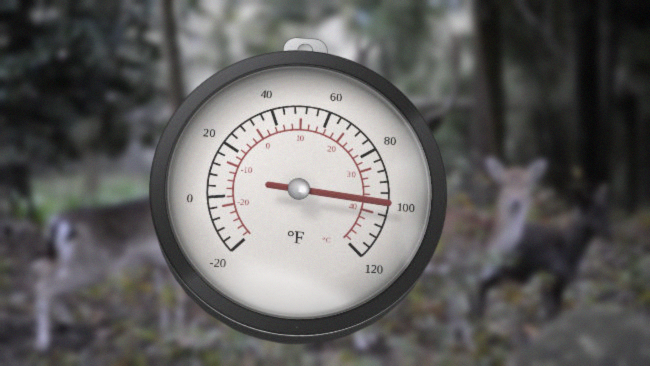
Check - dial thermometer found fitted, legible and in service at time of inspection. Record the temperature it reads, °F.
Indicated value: 100 °F
